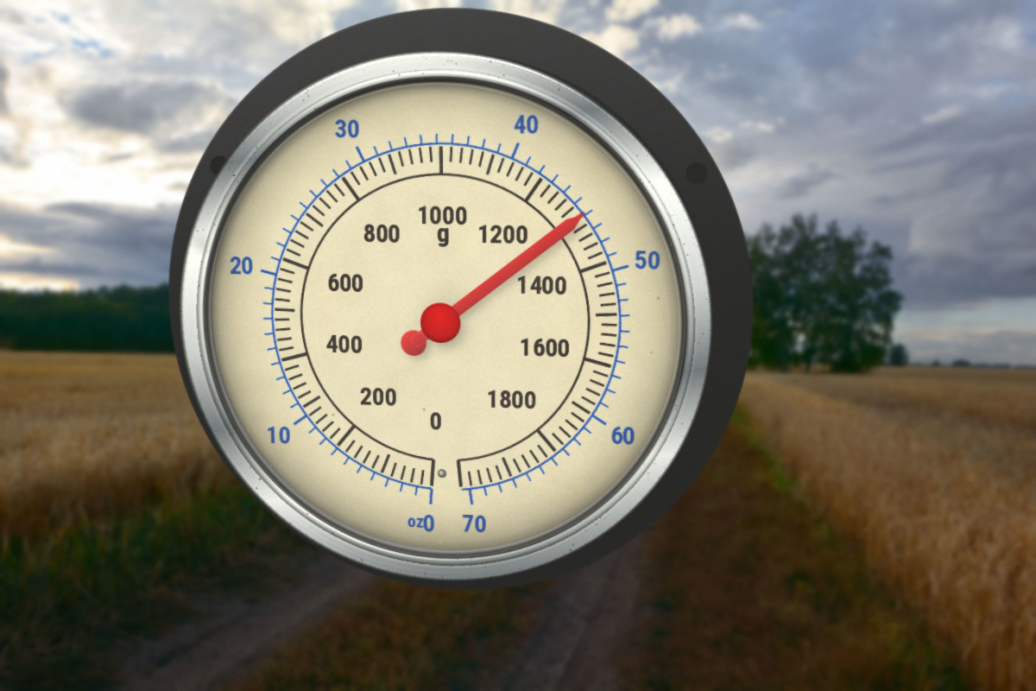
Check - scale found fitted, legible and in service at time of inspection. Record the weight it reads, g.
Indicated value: 1300 g
